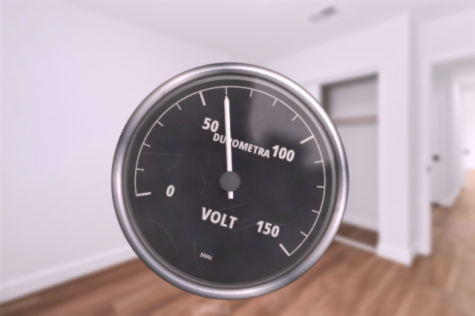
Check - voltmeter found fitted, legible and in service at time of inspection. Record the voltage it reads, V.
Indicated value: 60 V
